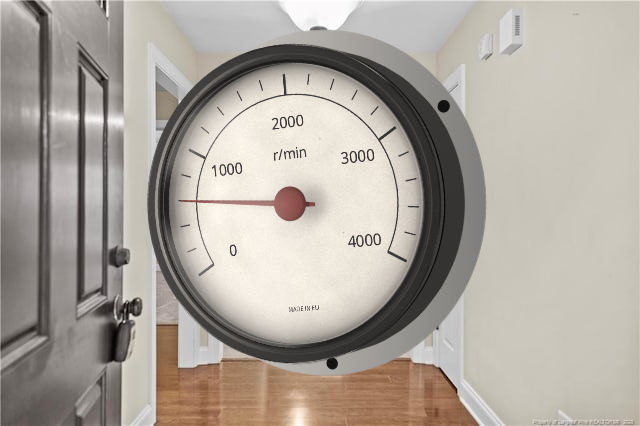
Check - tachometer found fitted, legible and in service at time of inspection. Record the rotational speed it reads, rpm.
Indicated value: 600 rpm
